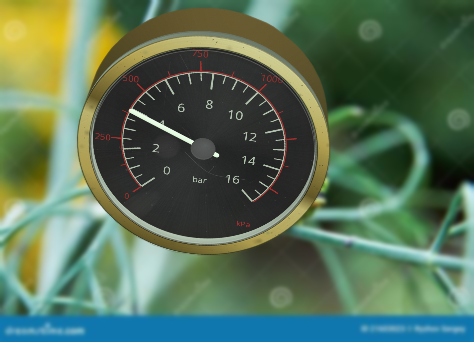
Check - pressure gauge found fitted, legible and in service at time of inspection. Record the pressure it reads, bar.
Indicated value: 4 bar
